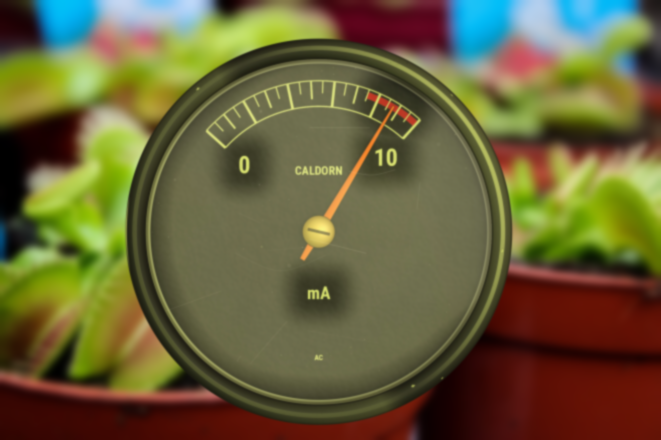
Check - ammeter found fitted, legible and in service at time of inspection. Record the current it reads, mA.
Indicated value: 8.75 mA
